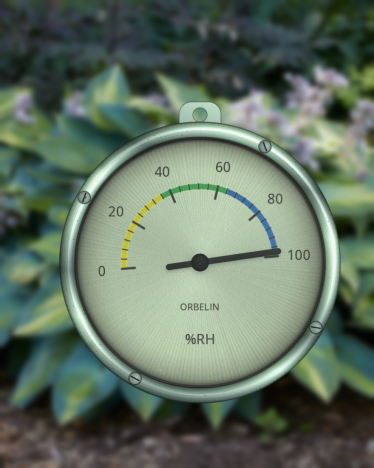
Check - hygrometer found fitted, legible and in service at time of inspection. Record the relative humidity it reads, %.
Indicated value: 98 %
